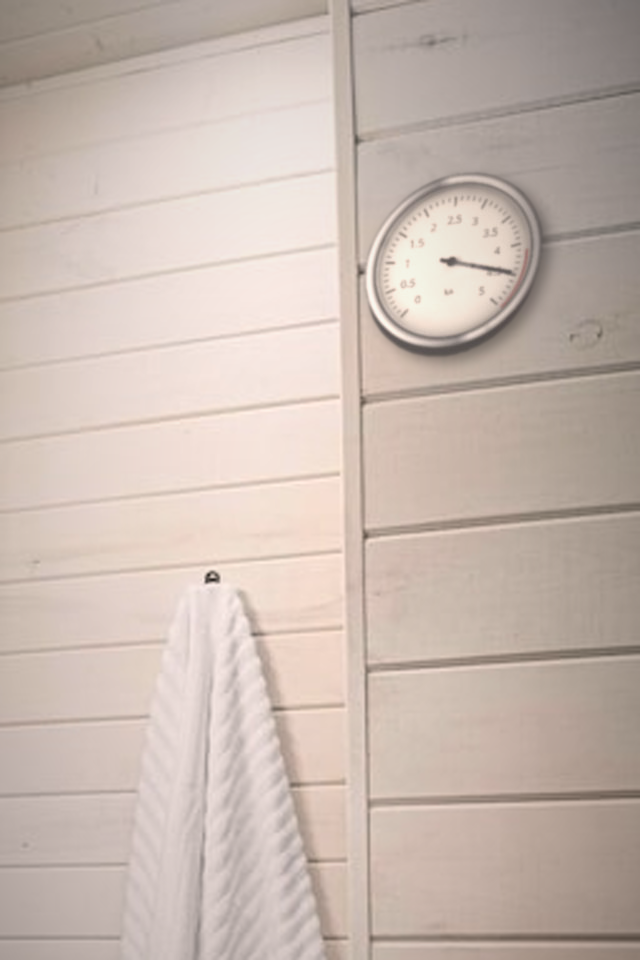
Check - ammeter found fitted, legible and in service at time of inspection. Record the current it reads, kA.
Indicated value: 4.5 kA
